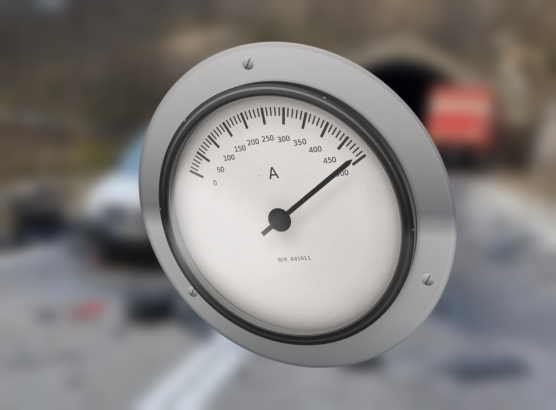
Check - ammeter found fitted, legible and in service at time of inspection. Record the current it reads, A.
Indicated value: 490 A
